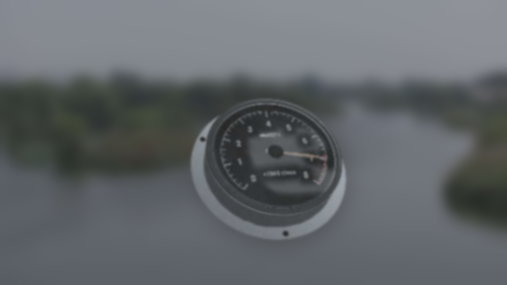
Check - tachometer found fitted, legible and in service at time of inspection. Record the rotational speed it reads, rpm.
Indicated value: 7000 rpm
